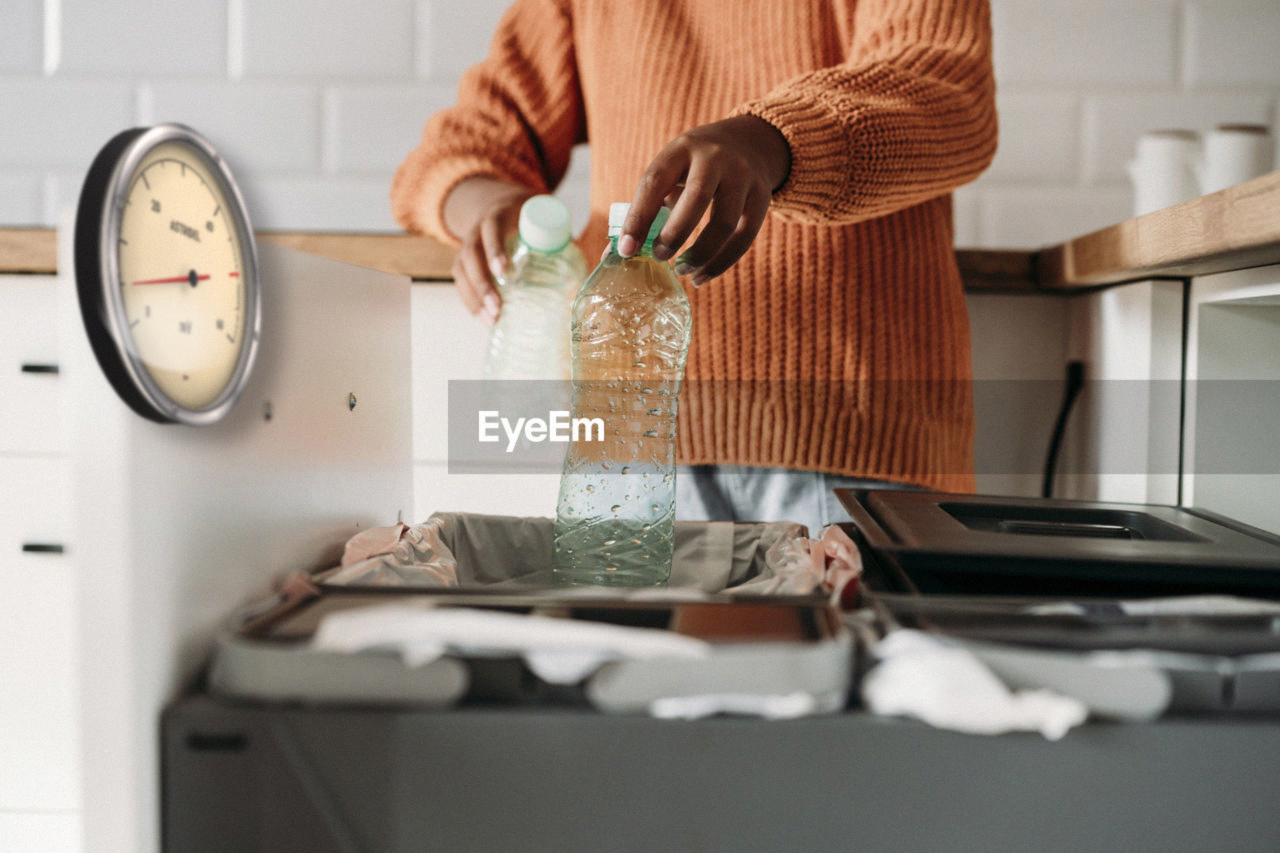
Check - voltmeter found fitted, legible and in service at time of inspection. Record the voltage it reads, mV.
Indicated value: 5 mV
